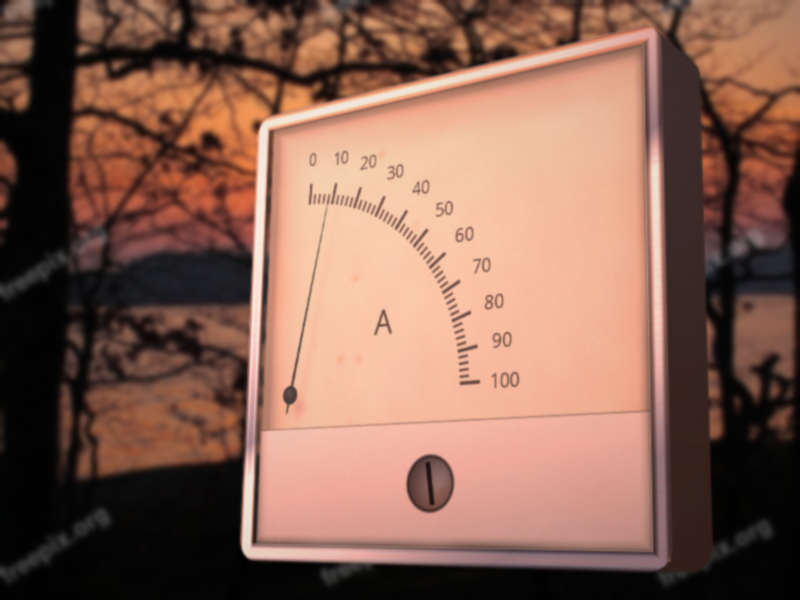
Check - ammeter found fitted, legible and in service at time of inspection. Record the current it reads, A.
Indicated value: 10 A
